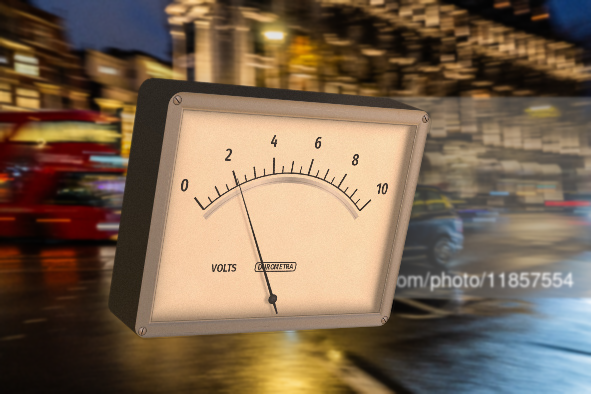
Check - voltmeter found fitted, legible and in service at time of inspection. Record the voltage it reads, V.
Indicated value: 2 V
